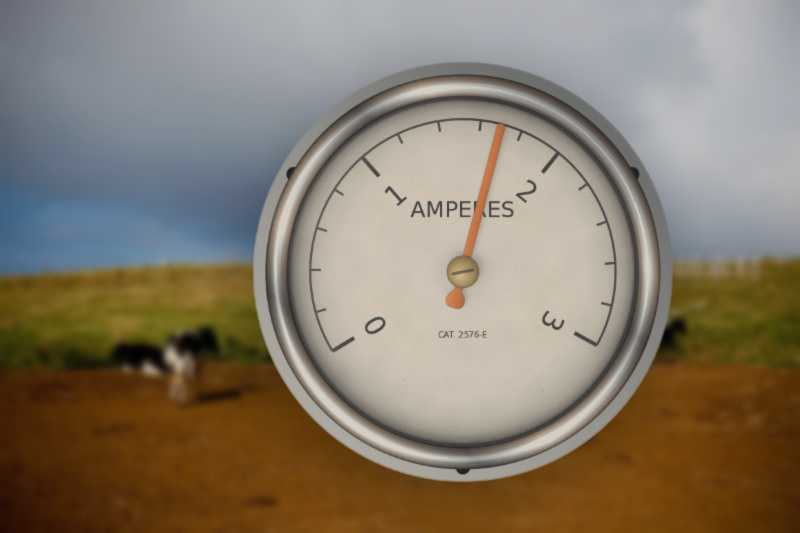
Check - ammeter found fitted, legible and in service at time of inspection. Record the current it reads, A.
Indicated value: 1.7 A
